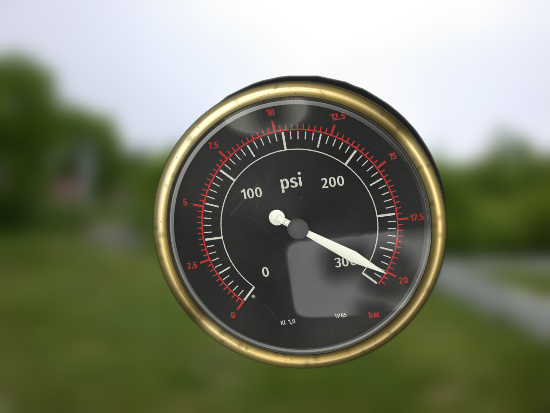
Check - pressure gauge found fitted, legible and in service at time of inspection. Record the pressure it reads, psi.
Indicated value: 290 psi
